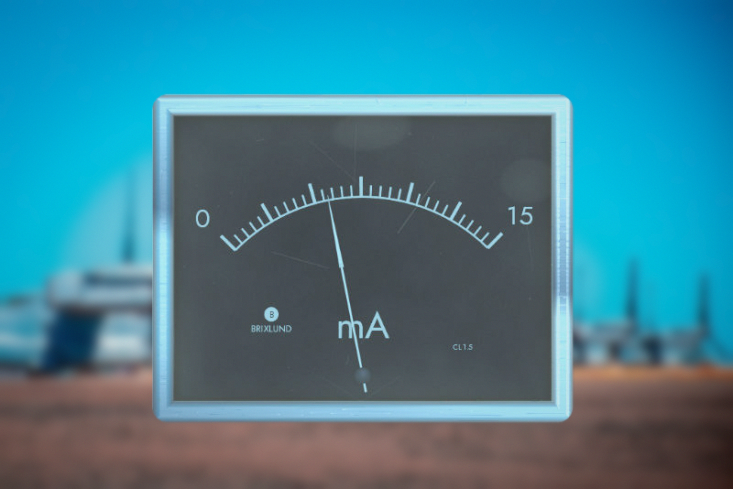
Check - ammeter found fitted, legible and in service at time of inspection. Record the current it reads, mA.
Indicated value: 5.75 mA
